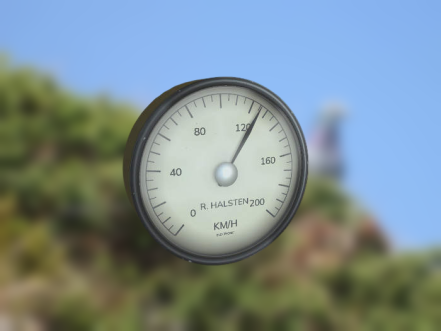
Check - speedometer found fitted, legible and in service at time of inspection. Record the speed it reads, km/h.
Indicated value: 125 km/h
